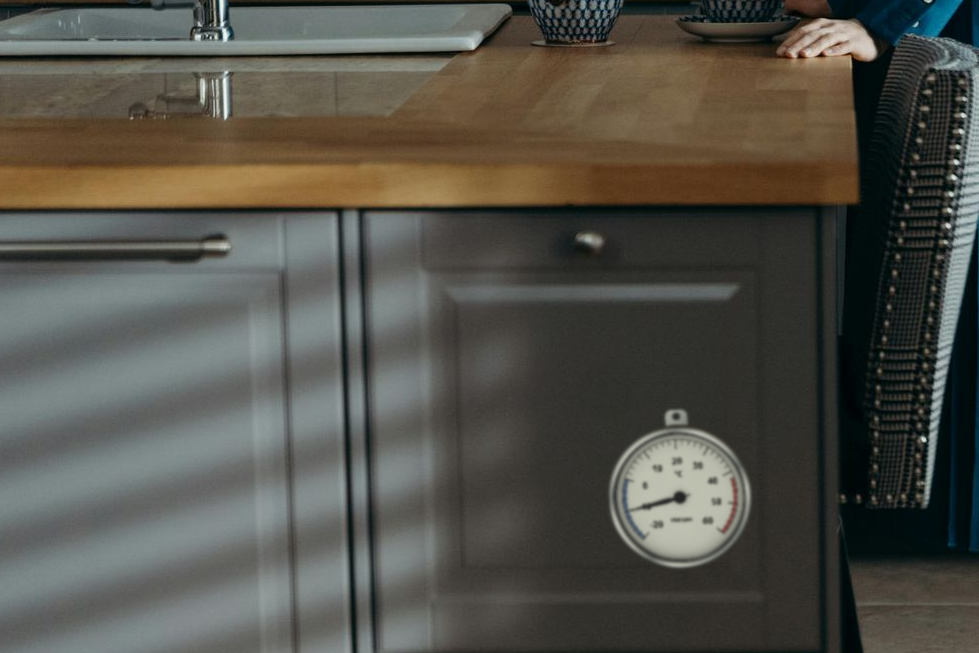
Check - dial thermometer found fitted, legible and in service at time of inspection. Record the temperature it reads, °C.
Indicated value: -10 °C
